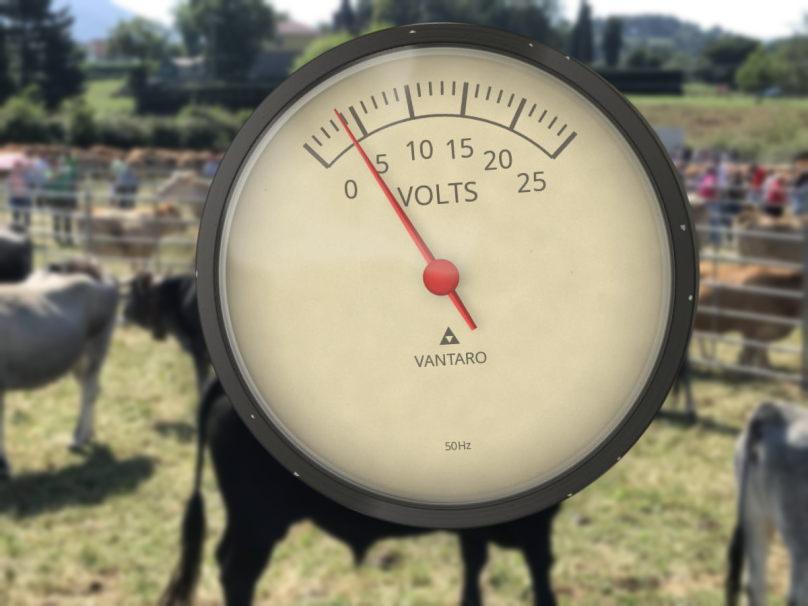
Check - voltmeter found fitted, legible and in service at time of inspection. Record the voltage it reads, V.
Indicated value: 4 V
